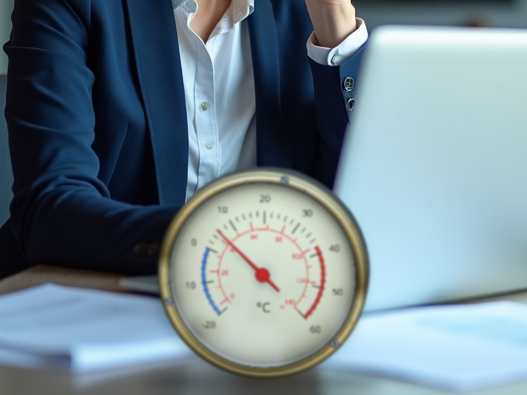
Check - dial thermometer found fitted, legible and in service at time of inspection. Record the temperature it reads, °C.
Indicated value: 6 °C
